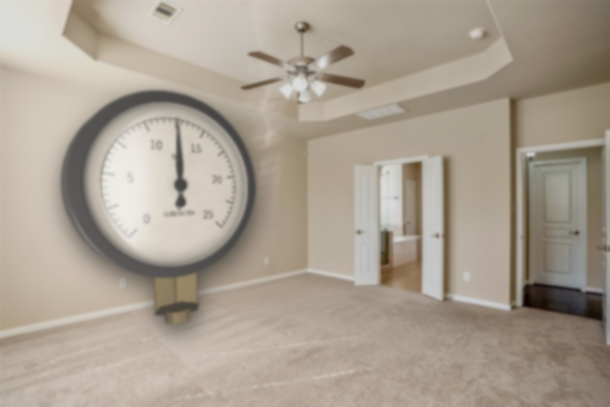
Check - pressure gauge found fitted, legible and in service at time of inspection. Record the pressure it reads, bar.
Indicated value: 12.5 bar
